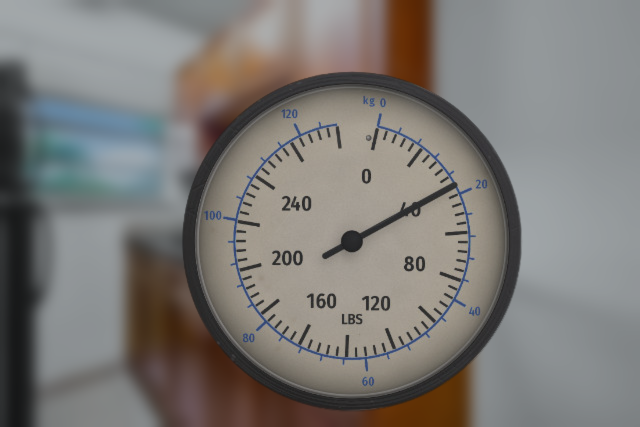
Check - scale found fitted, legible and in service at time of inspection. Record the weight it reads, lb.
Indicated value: 40 lb
